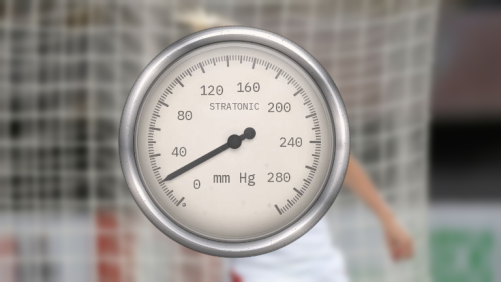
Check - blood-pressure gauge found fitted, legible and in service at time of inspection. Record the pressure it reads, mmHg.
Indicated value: 20 mmHg
